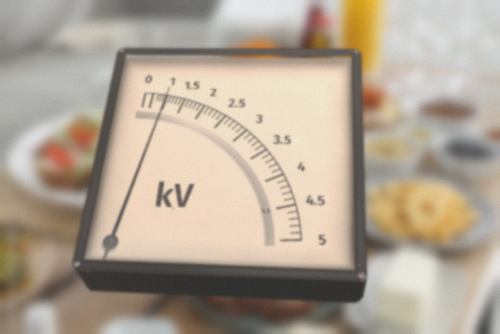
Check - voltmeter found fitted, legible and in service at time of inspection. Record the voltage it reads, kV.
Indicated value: 1 kV
